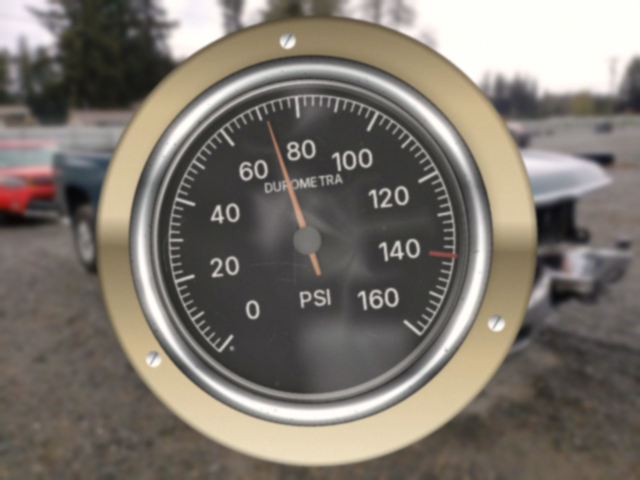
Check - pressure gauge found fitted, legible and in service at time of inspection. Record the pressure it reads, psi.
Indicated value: 72 psi
